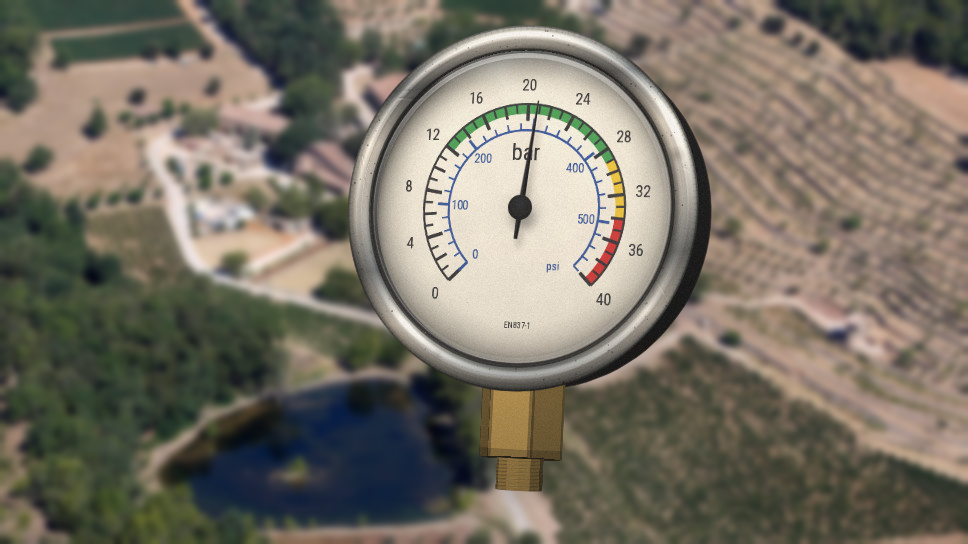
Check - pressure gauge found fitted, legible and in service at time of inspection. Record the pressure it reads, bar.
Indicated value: 21 bar
